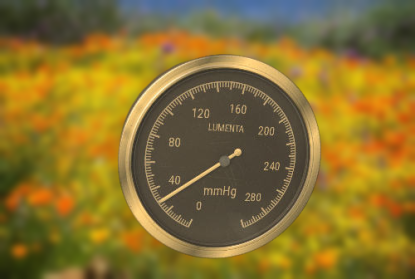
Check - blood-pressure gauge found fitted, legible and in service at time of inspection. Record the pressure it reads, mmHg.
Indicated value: 30 mmHg
